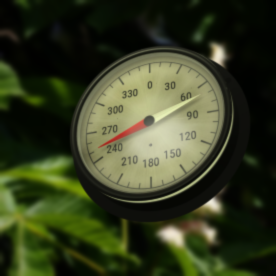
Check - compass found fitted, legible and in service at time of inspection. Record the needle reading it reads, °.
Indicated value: 250 °
